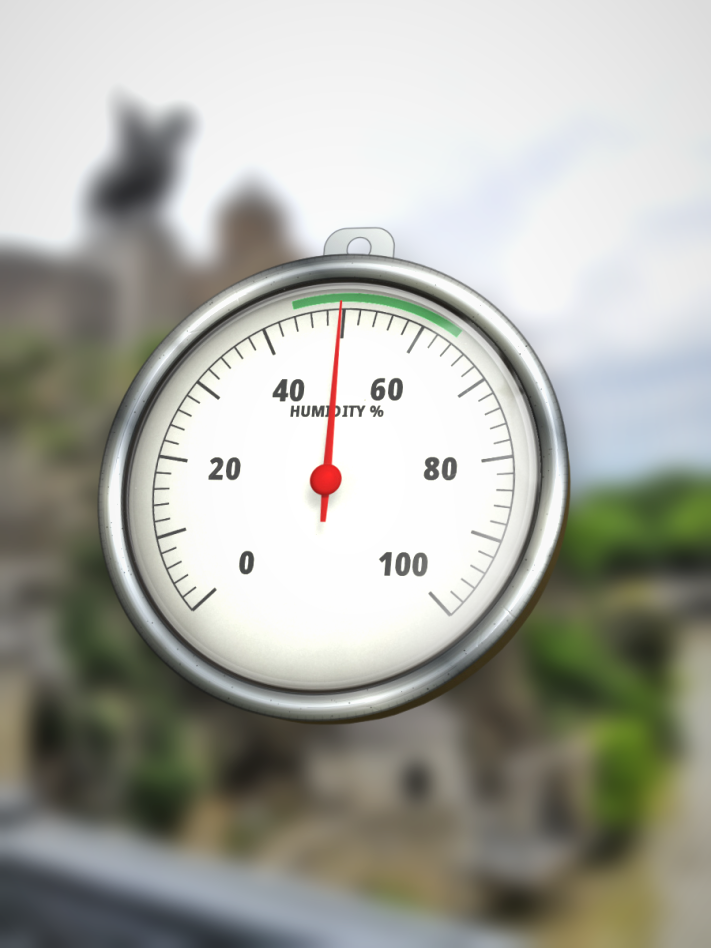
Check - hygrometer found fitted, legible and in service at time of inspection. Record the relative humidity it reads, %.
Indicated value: 50 %
